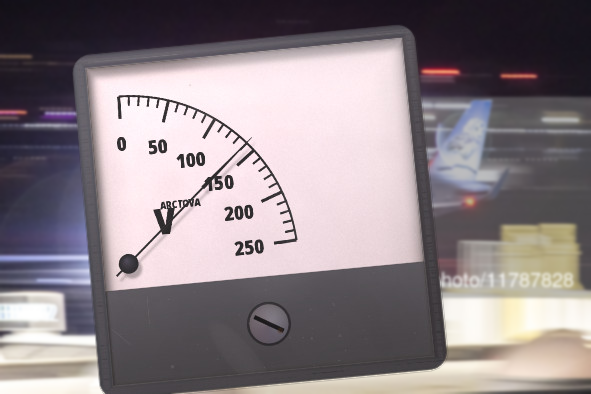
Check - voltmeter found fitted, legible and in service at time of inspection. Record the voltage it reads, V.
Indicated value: 140 V
